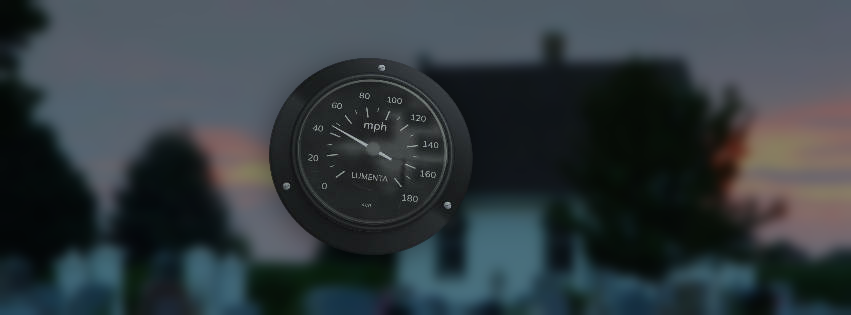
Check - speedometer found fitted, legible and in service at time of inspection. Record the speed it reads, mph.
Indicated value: 45 mph
